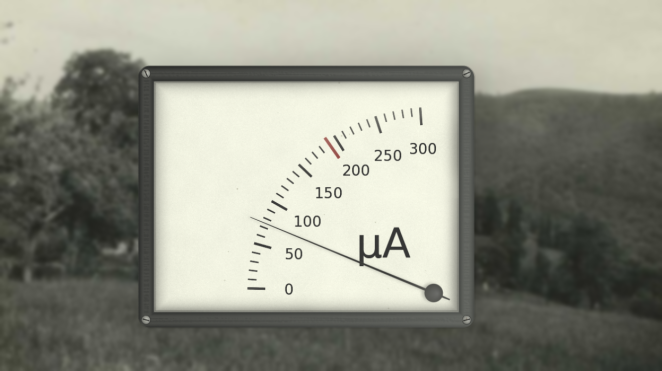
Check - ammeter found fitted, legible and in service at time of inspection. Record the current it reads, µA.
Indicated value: 75 µA
